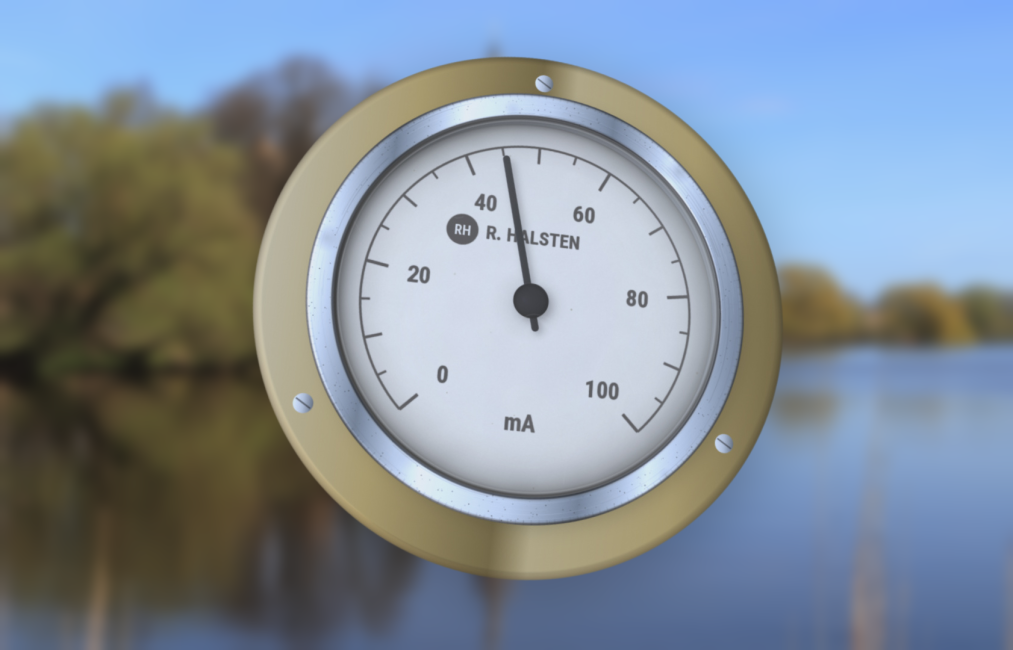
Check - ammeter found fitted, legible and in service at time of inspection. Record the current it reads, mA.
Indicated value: 45 mA
